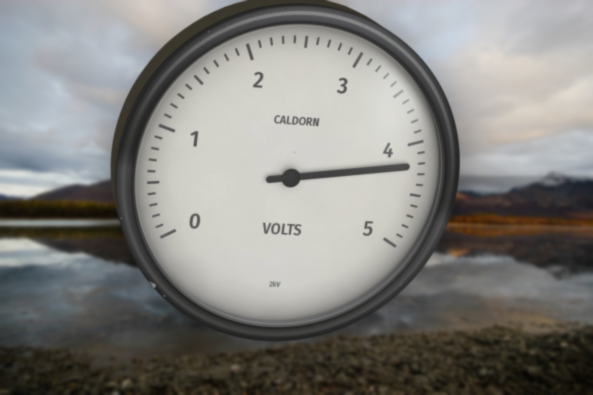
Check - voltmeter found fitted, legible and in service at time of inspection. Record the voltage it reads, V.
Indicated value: 4.2 V
